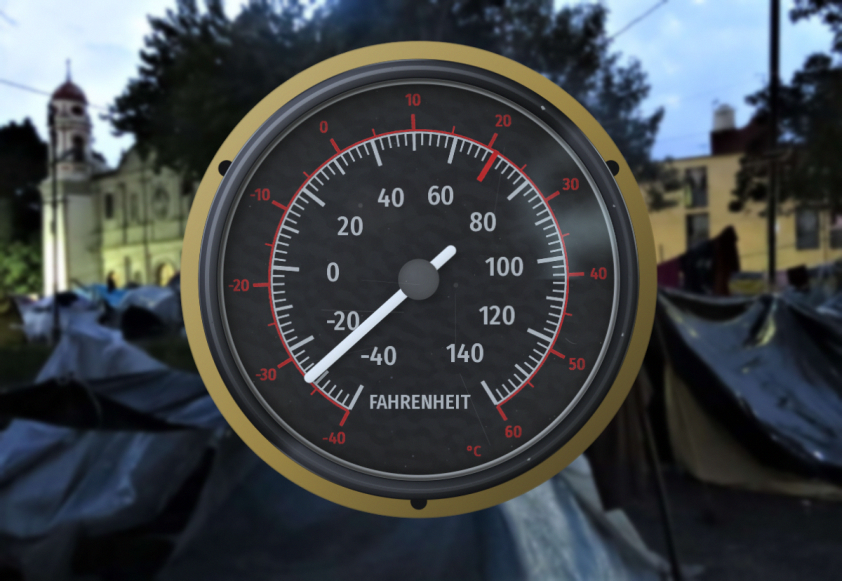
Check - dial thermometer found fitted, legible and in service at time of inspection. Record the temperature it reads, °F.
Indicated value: -28 °F
